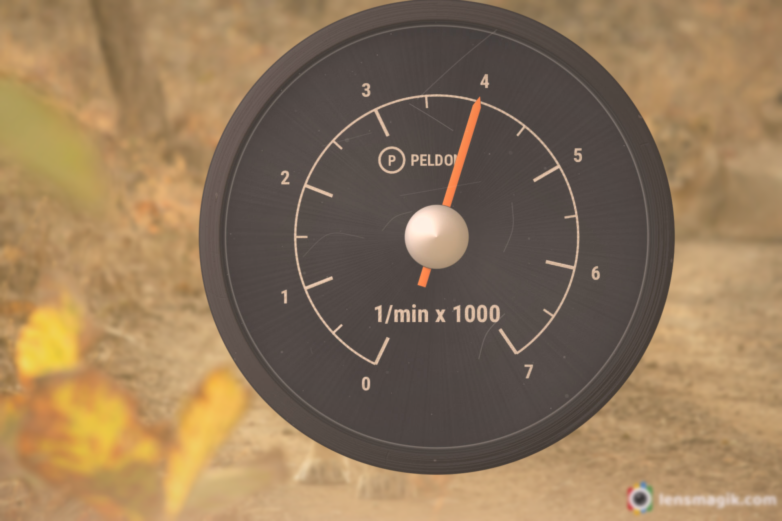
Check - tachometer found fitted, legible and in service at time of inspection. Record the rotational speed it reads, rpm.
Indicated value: 4000 rpm
